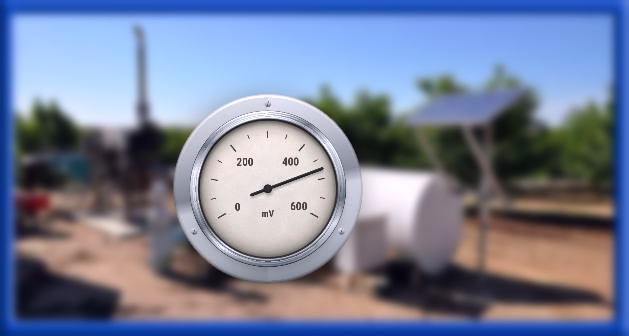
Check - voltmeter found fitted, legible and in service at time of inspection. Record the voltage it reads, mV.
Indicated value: 475 mV
